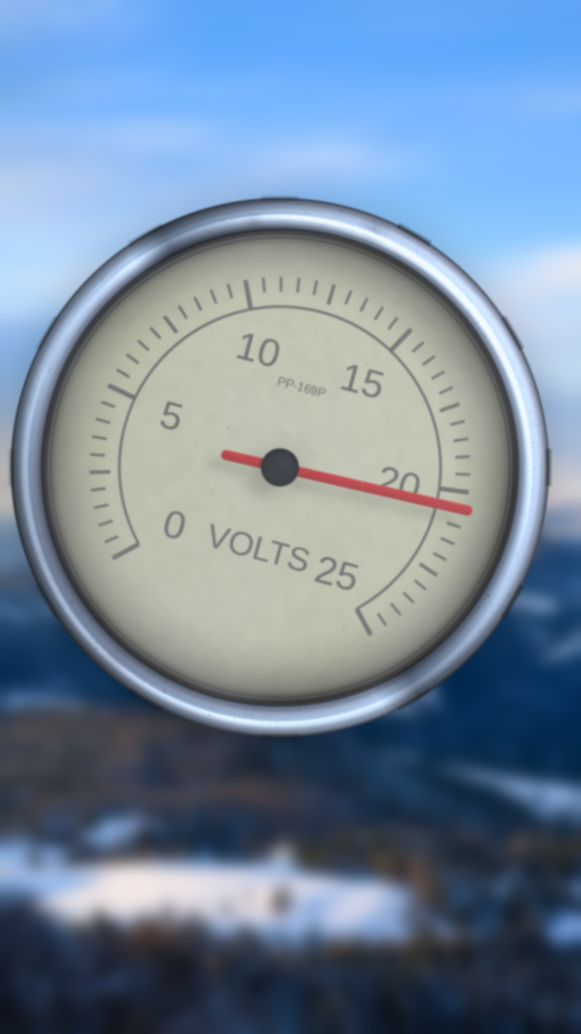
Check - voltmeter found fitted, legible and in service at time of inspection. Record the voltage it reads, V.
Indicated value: 20.5 V
